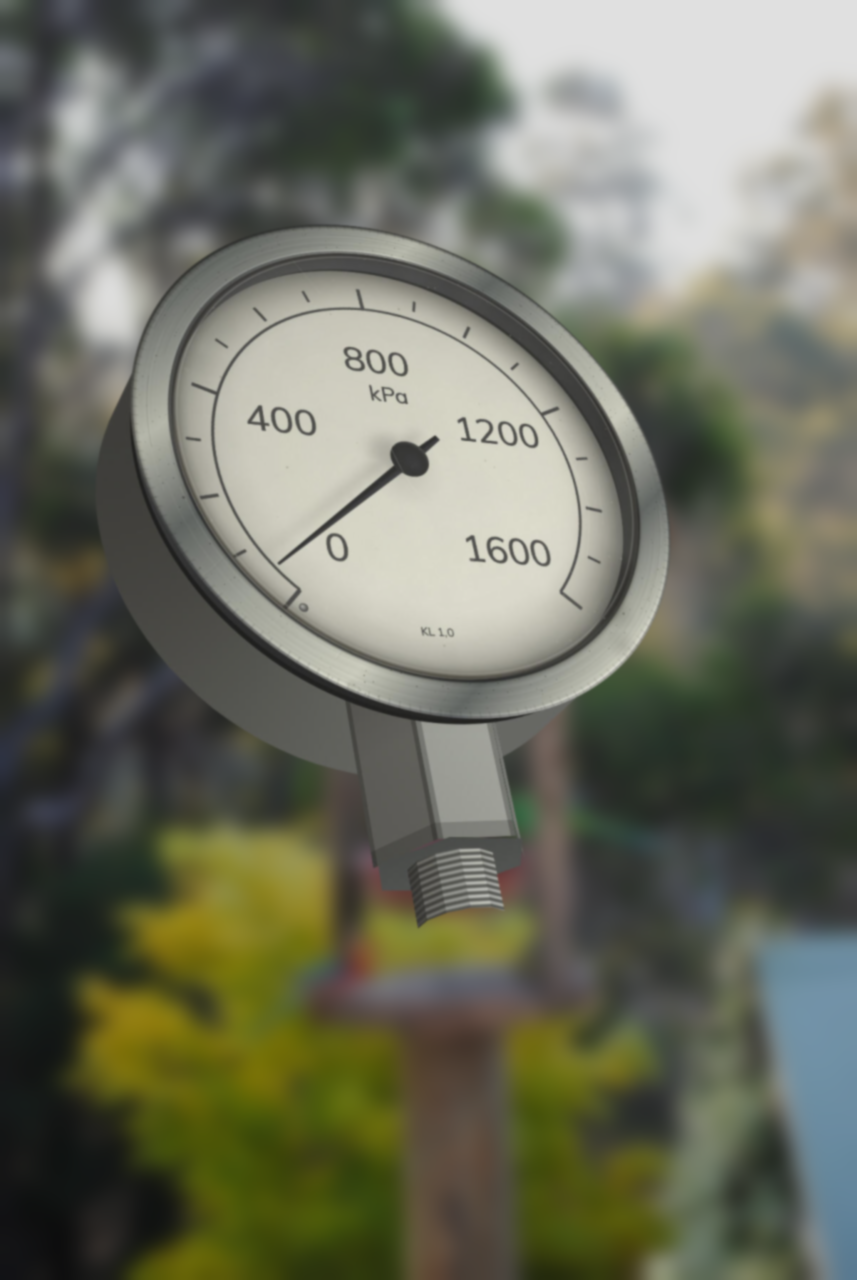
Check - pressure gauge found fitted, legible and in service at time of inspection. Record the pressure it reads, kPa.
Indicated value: 50 kPa
